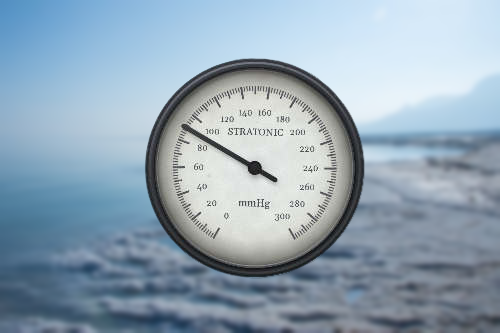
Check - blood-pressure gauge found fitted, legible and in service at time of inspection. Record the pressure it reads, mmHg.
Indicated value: 90 mmHg
